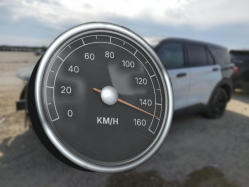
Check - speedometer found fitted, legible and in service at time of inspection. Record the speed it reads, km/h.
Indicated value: 150 km/h
